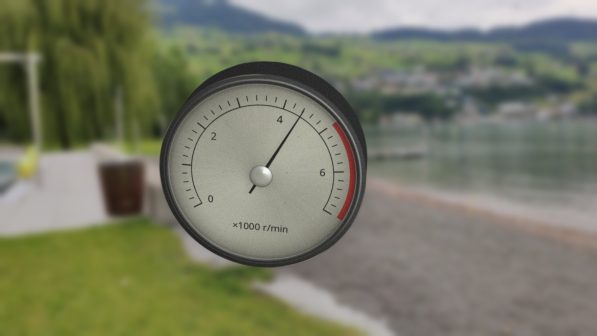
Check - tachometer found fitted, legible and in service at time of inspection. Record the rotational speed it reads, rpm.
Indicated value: 4400 rpm
